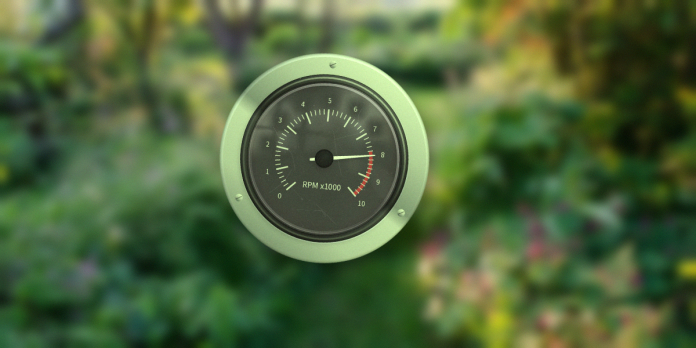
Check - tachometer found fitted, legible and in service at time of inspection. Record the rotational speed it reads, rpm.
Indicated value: 8000 rpm
